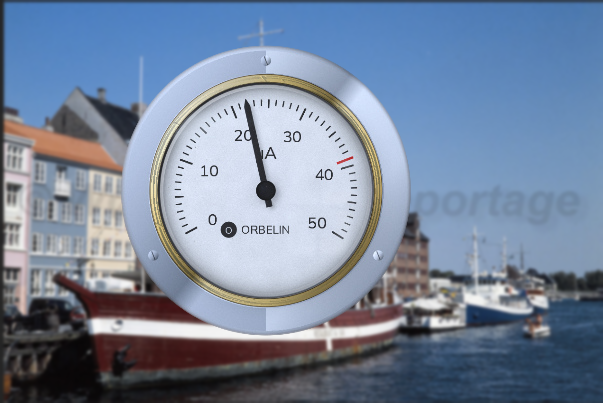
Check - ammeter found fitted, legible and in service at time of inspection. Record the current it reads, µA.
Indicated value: 22 µA
